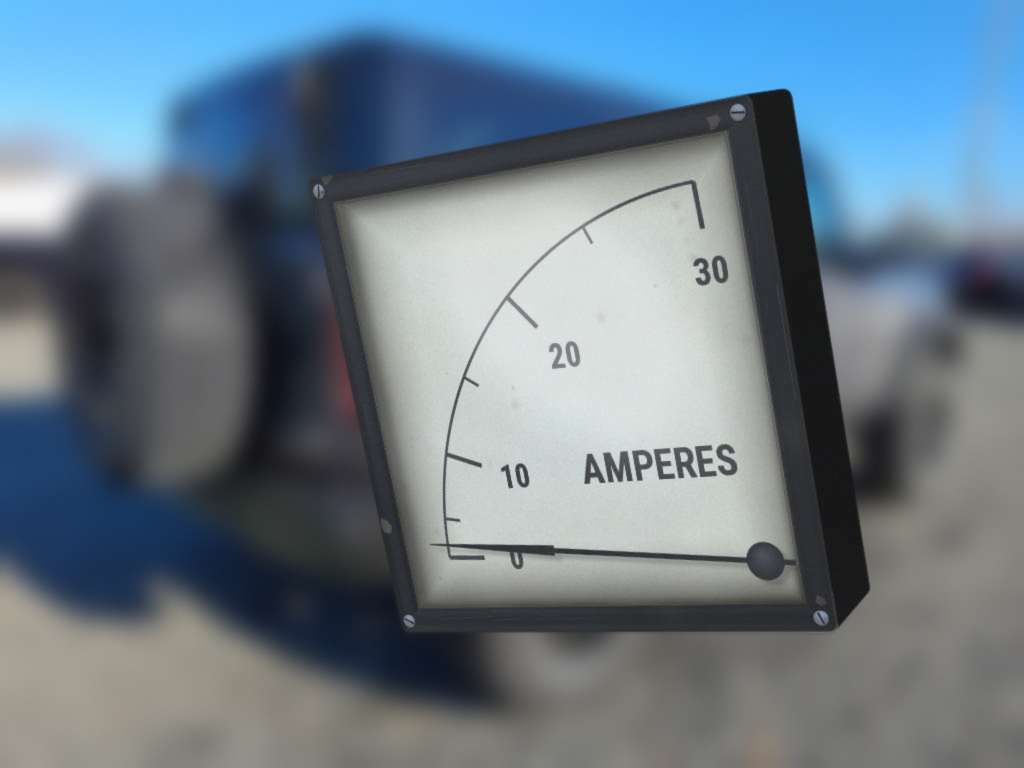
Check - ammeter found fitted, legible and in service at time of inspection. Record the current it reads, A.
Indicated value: 2.5 A
